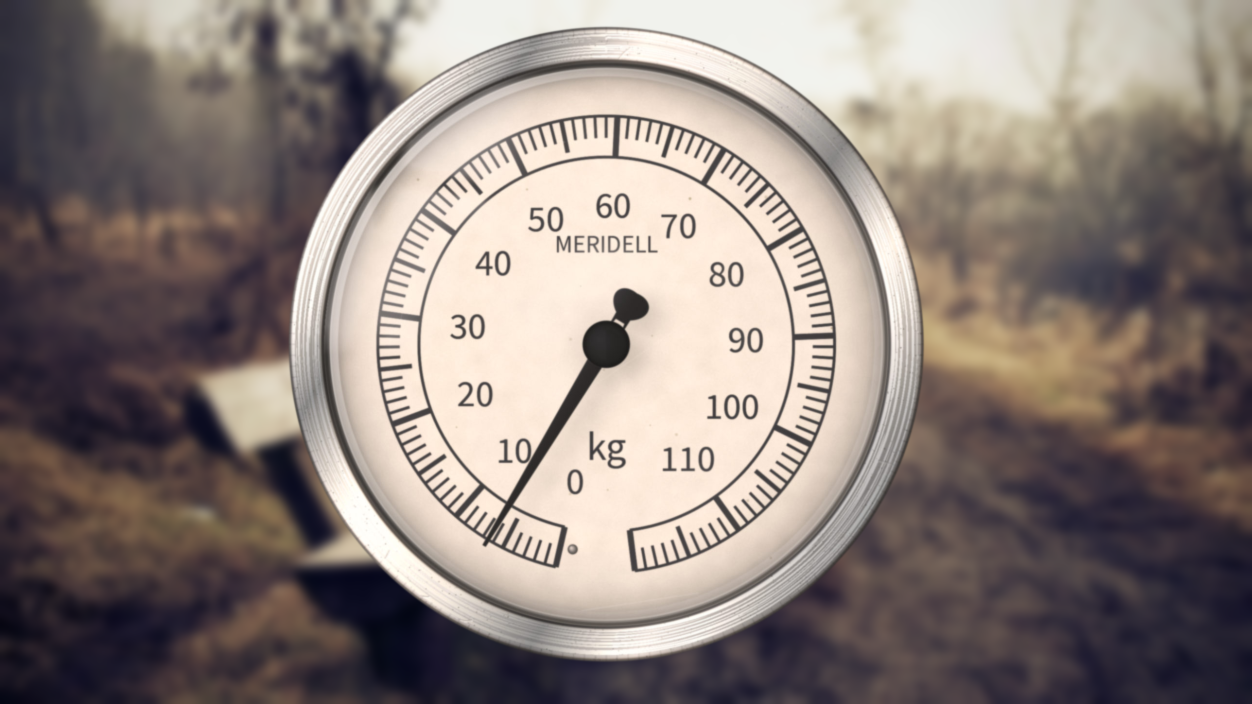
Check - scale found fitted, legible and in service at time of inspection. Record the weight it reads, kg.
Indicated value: 6.5 kg
